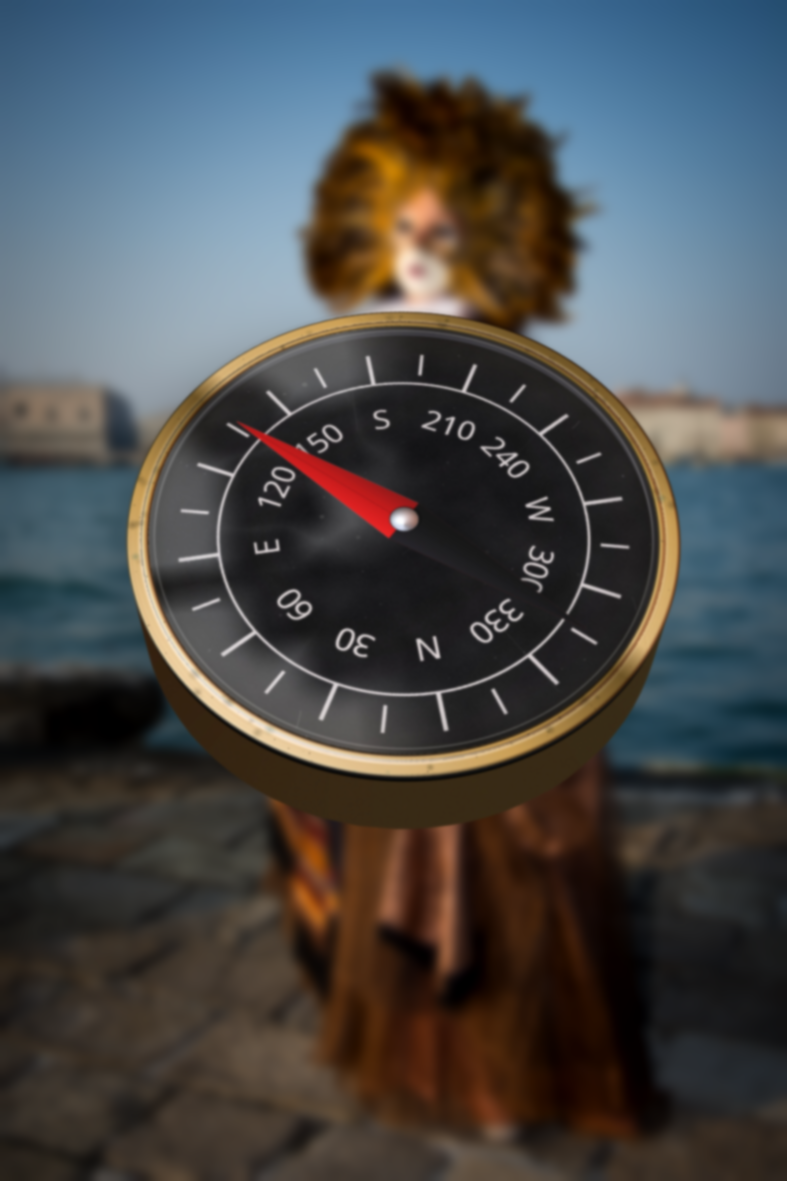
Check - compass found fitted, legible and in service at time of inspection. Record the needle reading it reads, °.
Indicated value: 135 °
